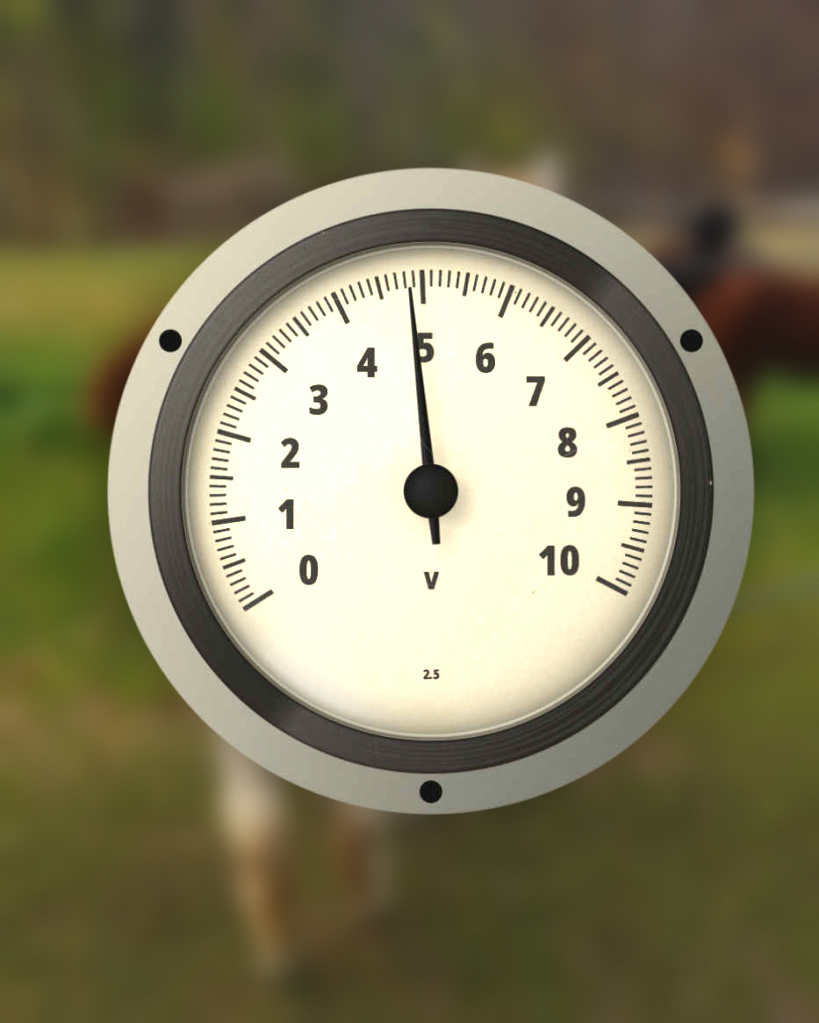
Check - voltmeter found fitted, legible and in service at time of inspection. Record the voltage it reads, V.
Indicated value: 4.85 V
